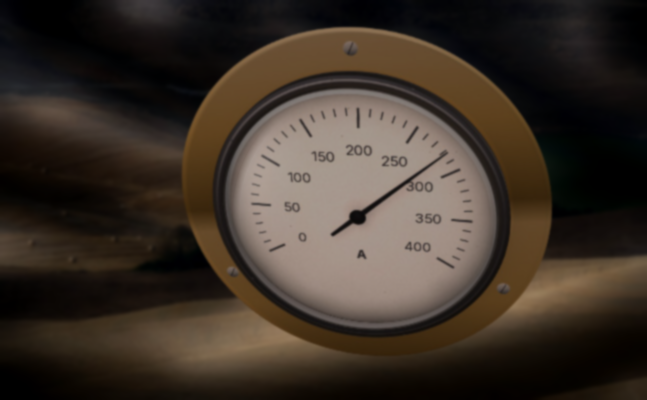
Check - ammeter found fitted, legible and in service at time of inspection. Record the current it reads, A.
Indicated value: 280 A
